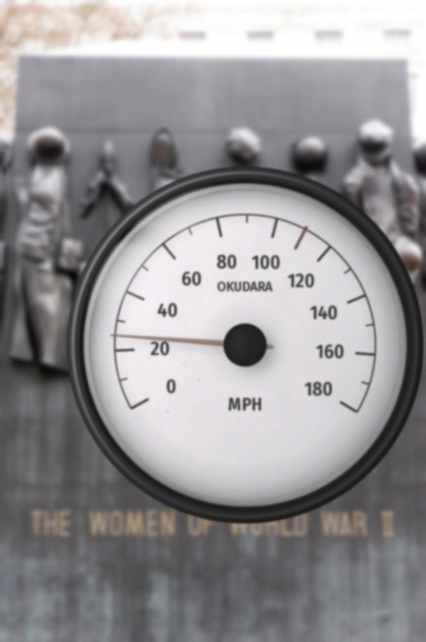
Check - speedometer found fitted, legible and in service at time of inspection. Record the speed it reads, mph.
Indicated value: 25 mph
